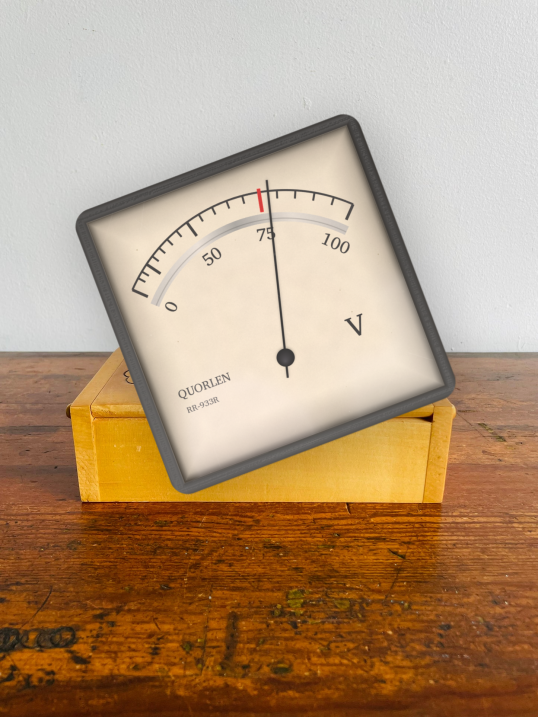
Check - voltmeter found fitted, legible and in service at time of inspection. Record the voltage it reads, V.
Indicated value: 77.5 V
